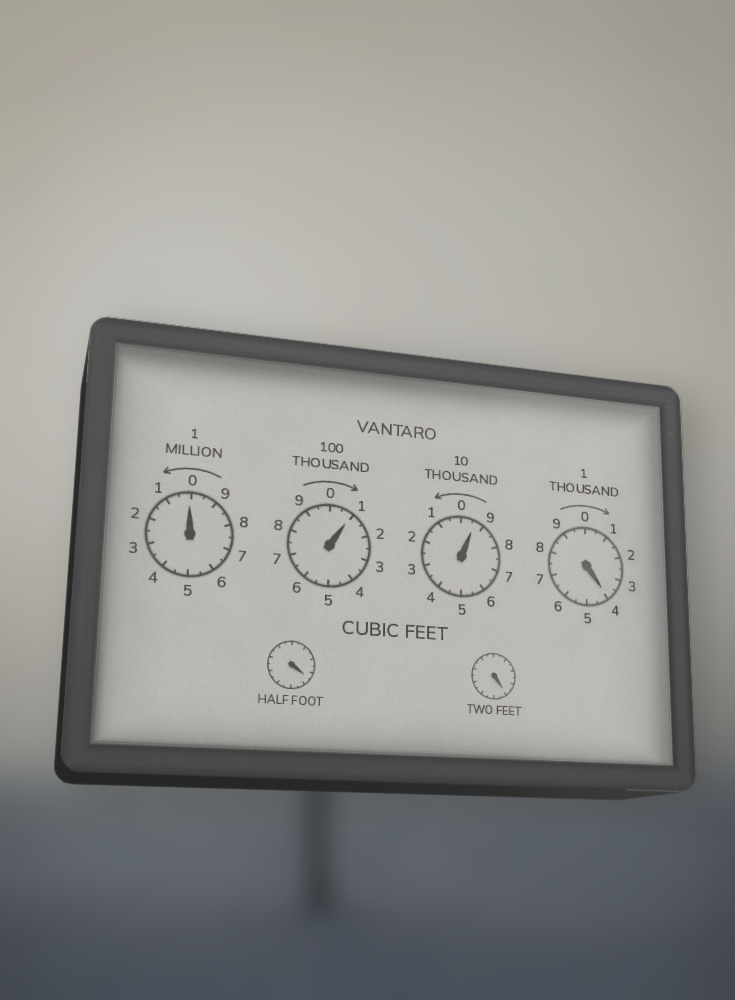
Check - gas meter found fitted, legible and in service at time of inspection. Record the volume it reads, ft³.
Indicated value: 9400 ft³
